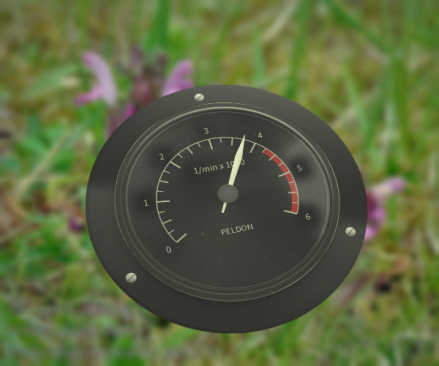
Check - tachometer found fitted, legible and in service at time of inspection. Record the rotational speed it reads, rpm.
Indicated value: 3750 rpm
